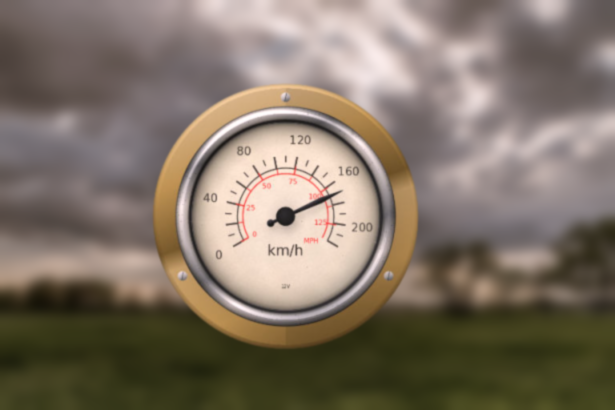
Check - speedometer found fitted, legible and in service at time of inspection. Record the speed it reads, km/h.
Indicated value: 170 km/h
